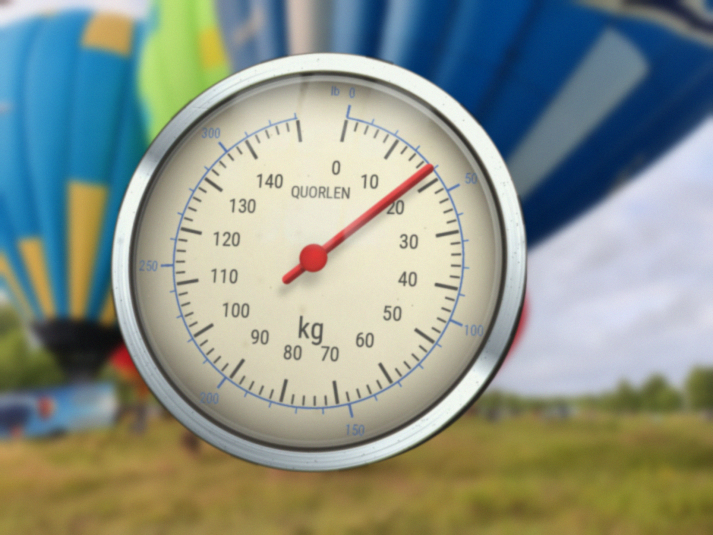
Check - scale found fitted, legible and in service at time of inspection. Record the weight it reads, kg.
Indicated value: 18 kg
